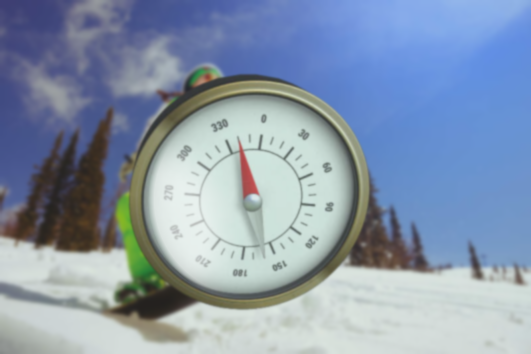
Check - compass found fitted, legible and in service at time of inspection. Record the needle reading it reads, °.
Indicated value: 340 °
